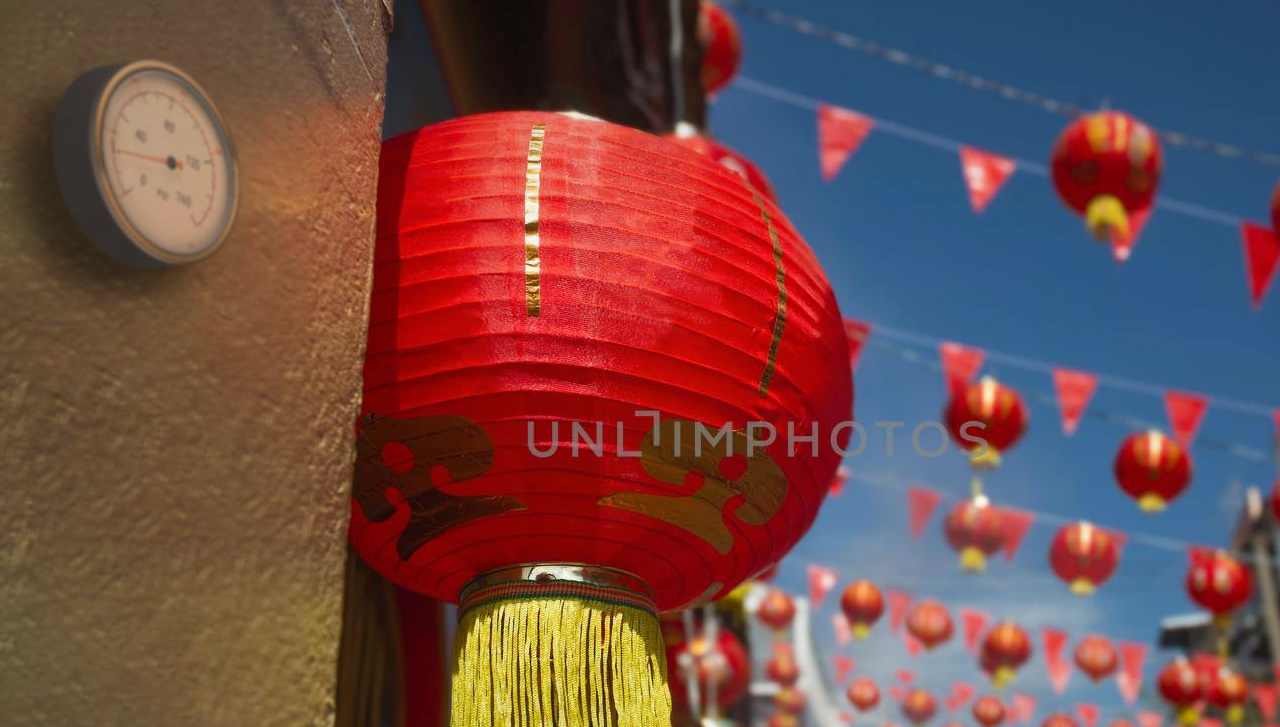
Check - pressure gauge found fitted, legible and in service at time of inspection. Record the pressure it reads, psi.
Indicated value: 20 psi
